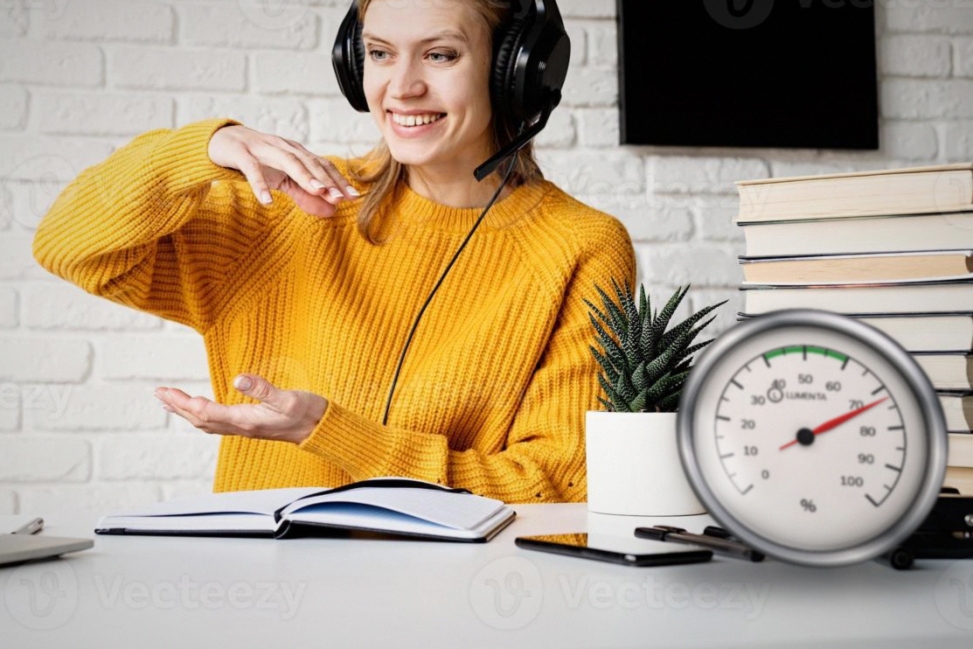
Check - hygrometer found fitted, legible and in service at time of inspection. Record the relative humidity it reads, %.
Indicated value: 72.5 %
